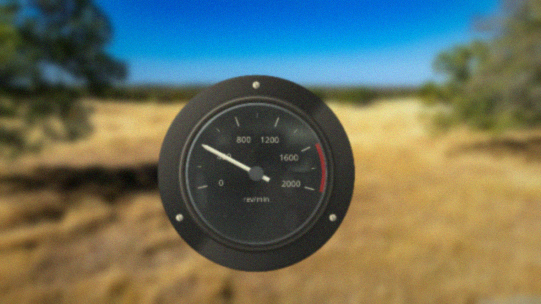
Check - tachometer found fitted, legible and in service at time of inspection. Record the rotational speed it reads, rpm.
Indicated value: 400 rpm
